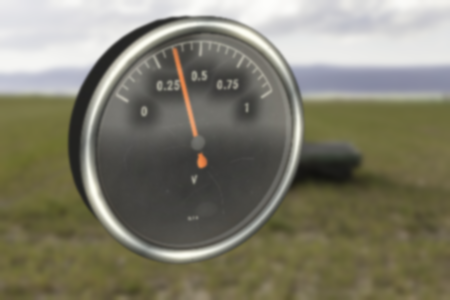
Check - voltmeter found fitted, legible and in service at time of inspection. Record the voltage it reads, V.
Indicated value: 0.35 V
